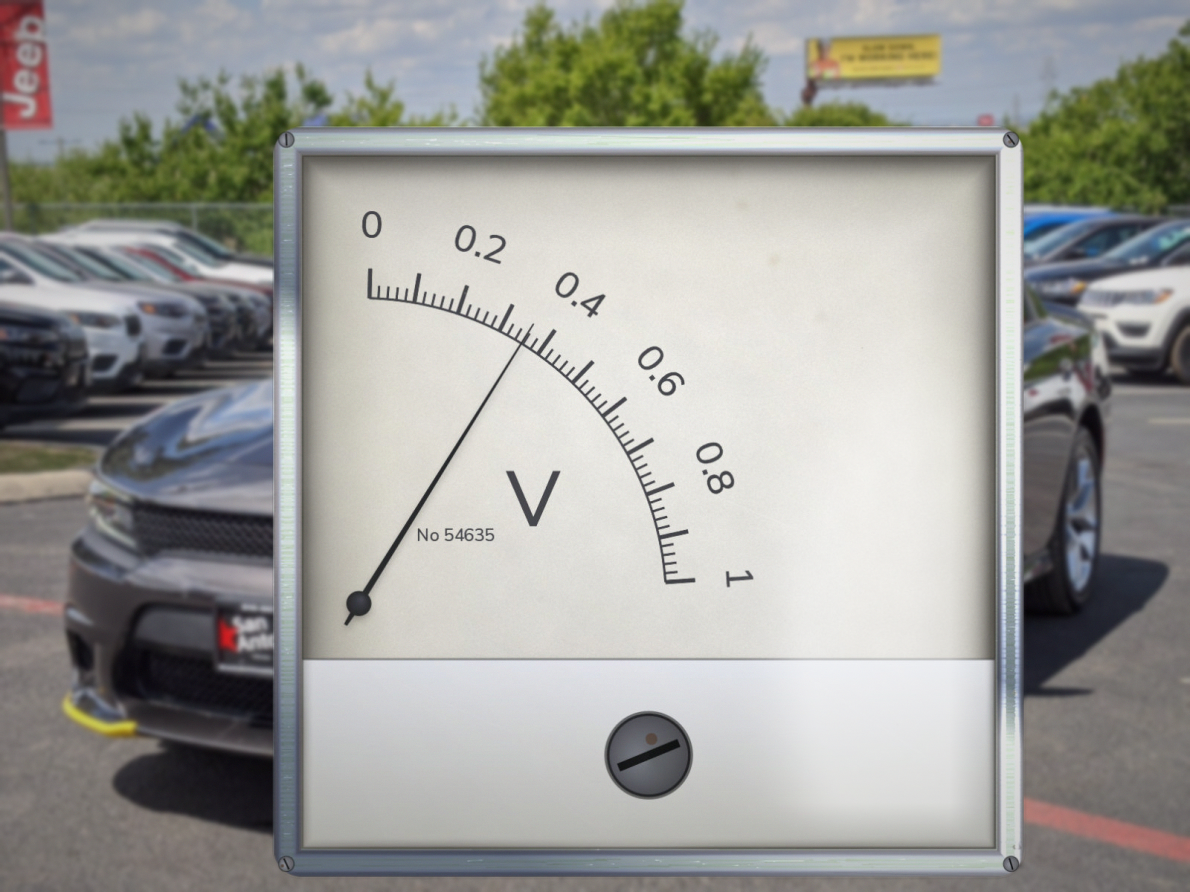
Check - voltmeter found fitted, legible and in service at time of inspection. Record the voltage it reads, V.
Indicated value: 0.36 V
